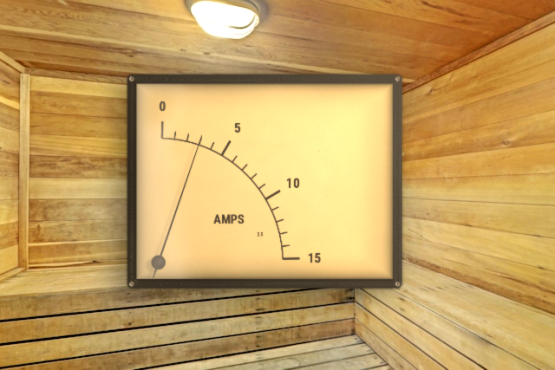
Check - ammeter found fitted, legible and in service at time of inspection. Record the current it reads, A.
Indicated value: 3 A
